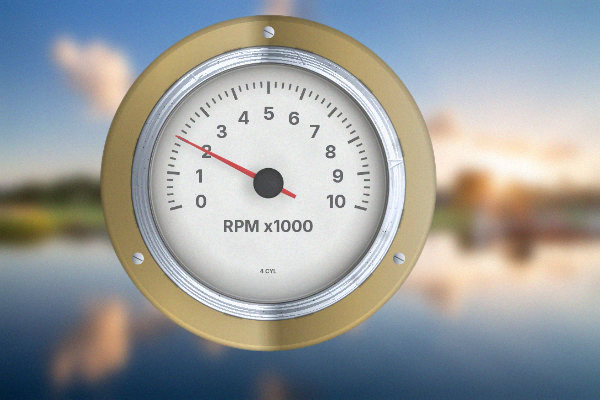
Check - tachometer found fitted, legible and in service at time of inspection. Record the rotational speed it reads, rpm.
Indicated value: 2000 rpm
